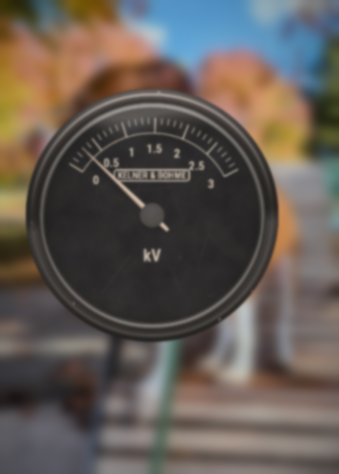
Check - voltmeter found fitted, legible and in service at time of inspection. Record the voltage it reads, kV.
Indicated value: 0.3 kV
